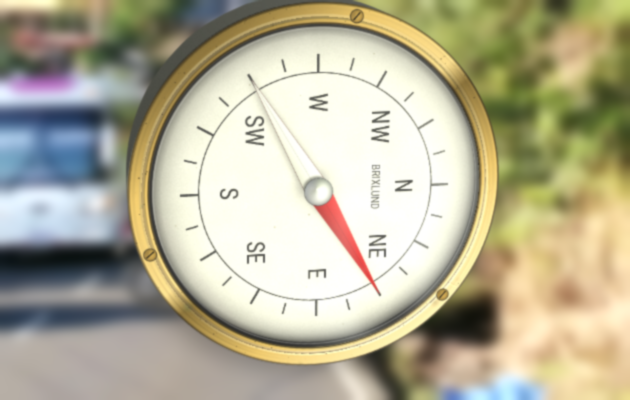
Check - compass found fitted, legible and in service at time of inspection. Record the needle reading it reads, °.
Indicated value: 60 °
